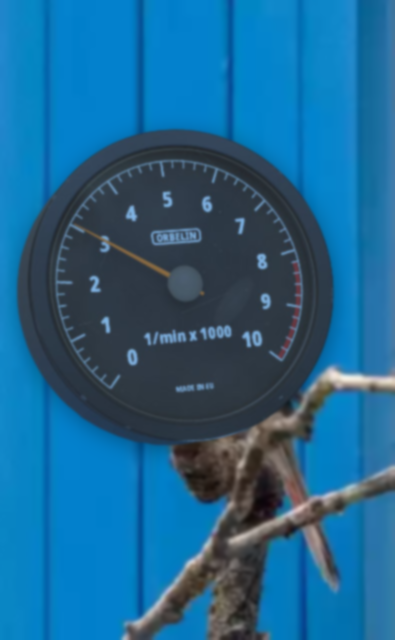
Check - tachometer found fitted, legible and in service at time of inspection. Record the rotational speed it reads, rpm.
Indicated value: 3000 rpm
